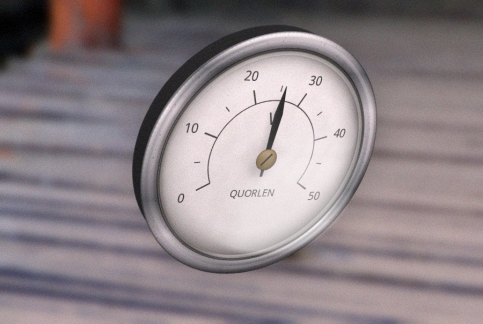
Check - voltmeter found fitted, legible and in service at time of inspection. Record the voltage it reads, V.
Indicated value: 25 V
